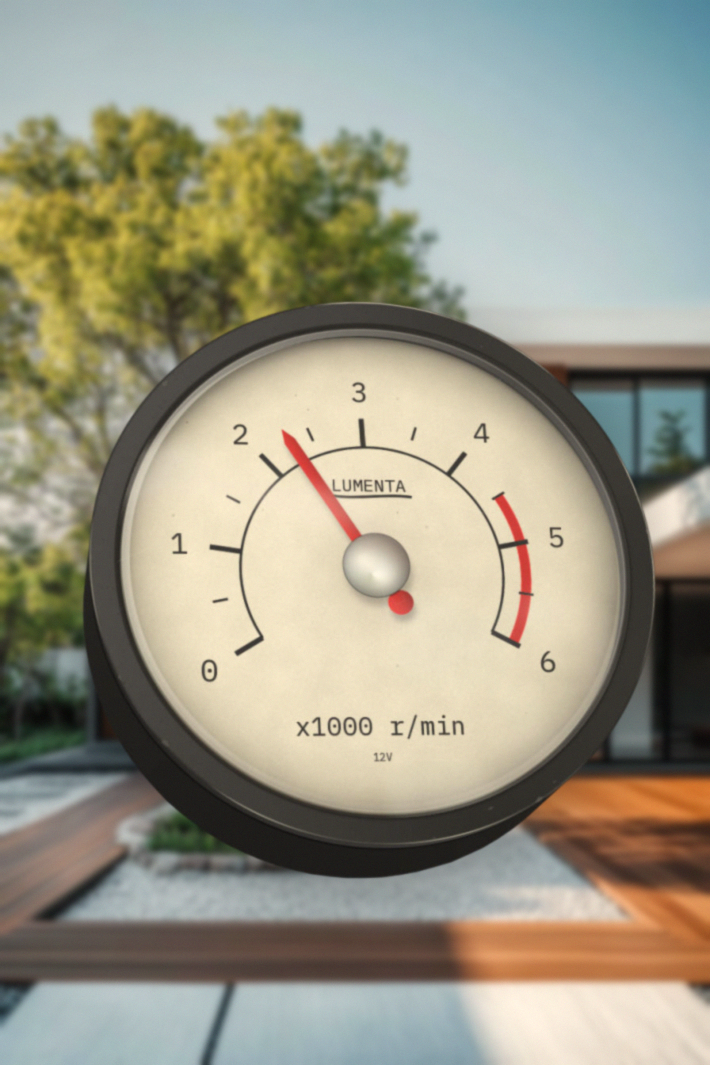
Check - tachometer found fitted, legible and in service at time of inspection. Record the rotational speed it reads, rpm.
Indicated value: 2250 rpm
